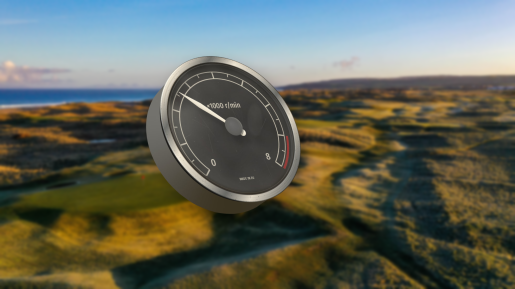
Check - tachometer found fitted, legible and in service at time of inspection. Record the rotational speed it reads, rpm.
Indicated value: 2500 rpm
